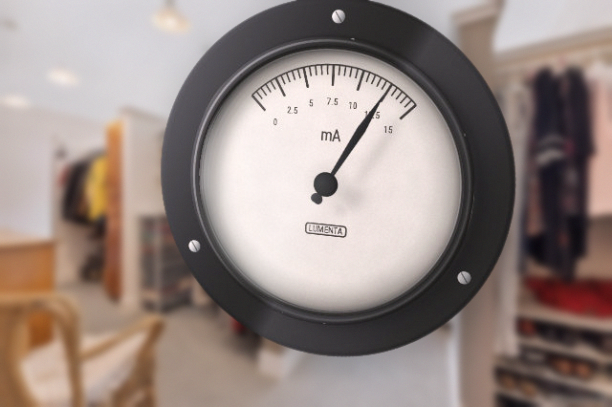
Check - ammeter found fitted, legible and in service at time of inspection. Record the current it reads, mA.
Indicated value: 12.5 mA
